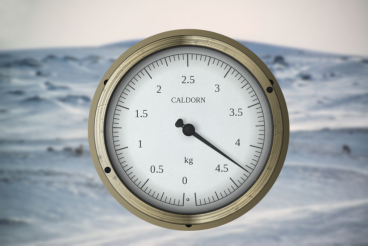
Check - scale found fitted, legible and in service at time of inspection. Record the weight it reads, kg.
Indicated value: 4.3 kg
